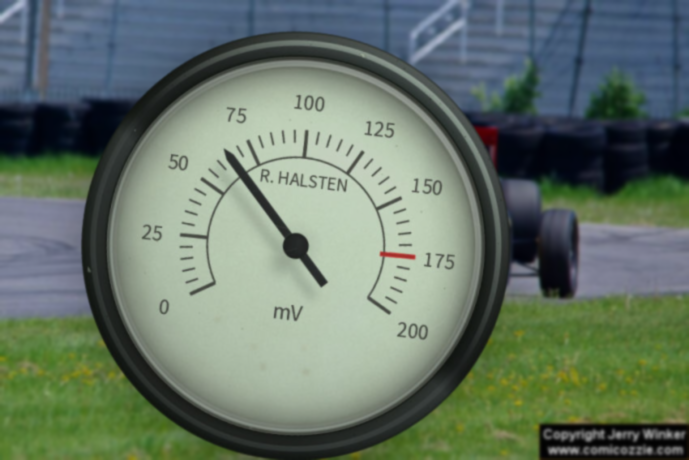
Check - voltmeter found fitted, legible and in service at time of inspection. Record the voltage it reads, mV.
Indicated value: 65 mV
